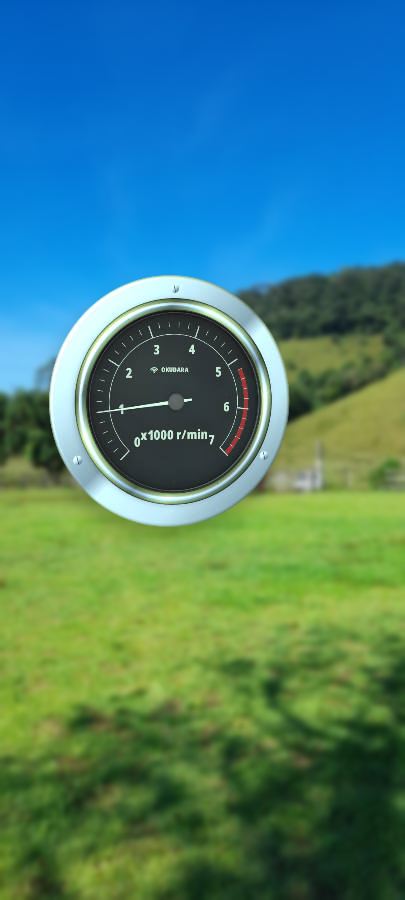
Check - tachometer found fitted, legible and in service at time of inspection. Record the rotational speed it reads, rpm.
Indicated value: 1000 rpm
